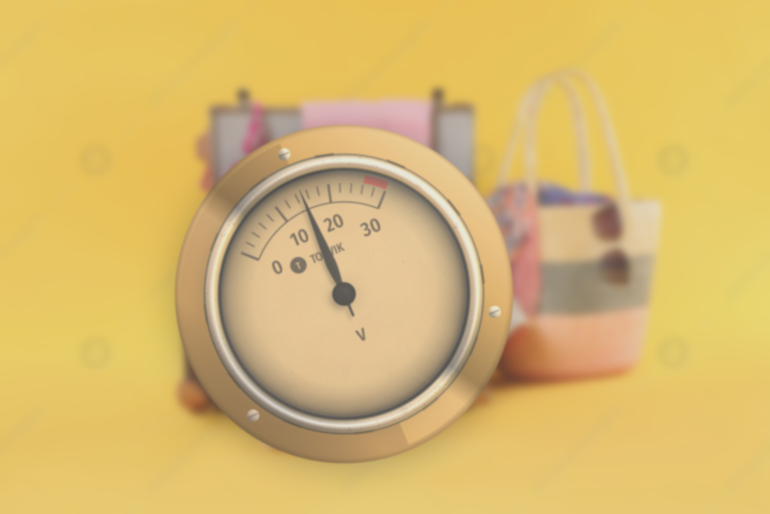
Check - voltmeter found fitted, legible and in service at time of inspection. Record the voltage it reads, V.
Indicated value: 15 V
